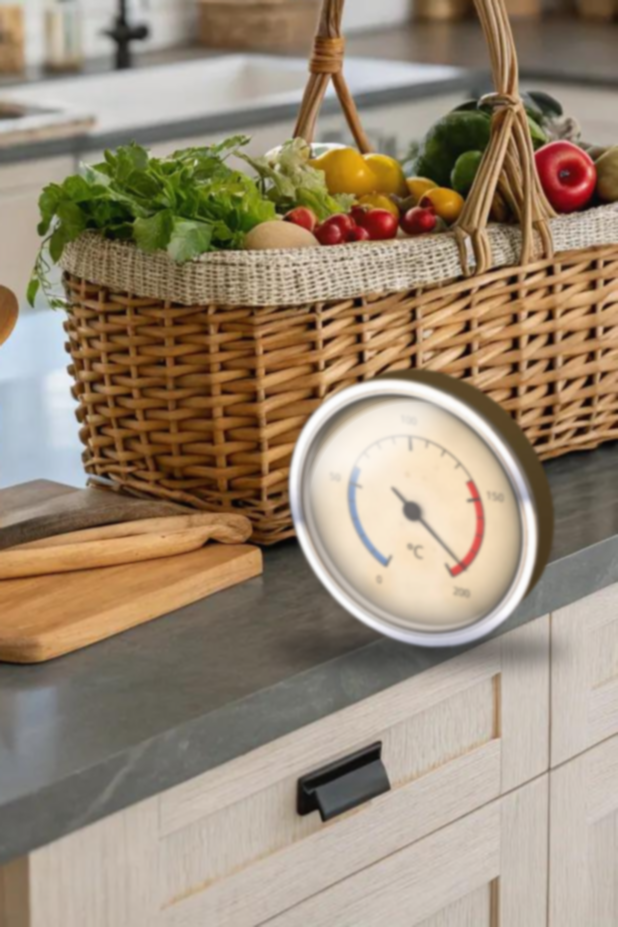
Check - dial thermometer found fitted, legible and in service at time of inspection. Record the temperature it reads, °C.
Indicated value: 190 °C
